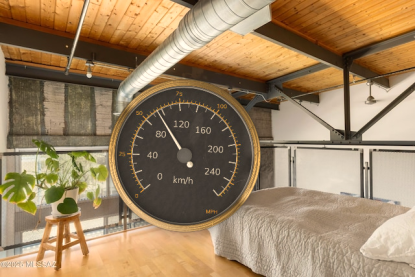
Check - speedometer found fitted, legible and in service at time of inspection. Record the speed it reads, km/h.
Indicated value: 95 km/h
